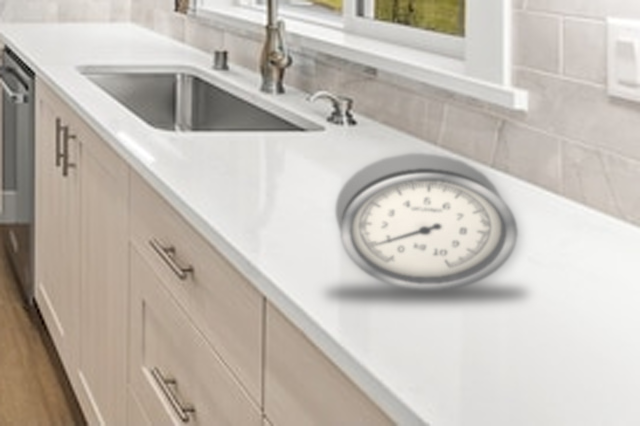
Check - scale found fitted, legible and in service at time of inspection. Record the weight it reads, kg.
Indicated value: 1 kg
